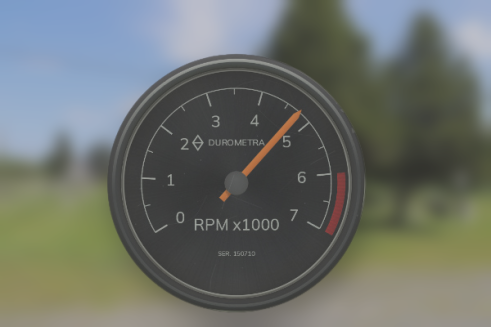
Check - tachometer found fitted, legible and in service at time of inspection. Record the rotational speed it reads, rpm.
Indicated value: 4750 rpm
